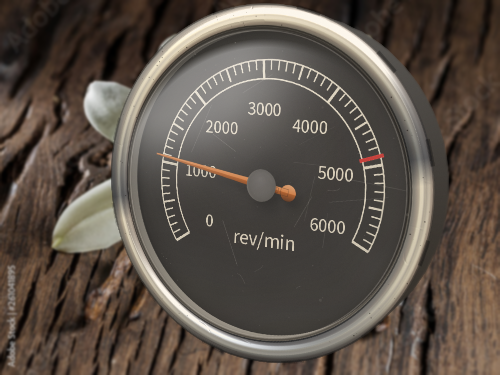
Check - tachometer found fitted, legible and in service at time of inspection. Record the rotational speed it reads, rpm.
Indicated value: 1100 rpm
